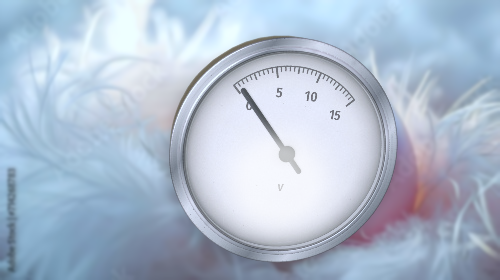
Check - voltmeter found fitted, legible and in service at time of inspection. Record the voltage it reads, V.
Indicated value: 0.5 V
